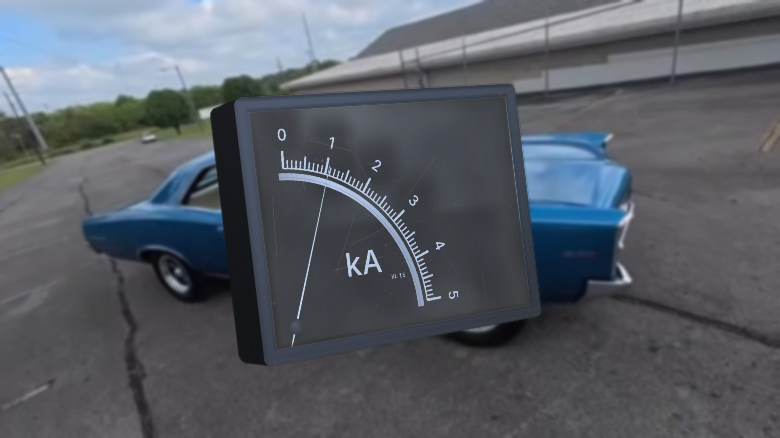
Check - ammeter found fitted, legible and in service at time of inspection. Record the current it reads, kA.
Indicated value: 1 kA
